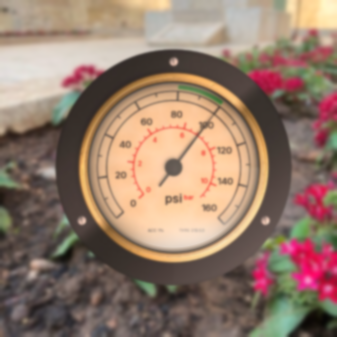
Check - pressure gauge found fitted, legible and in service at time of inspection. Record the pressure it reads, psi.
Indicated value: 100 psi
